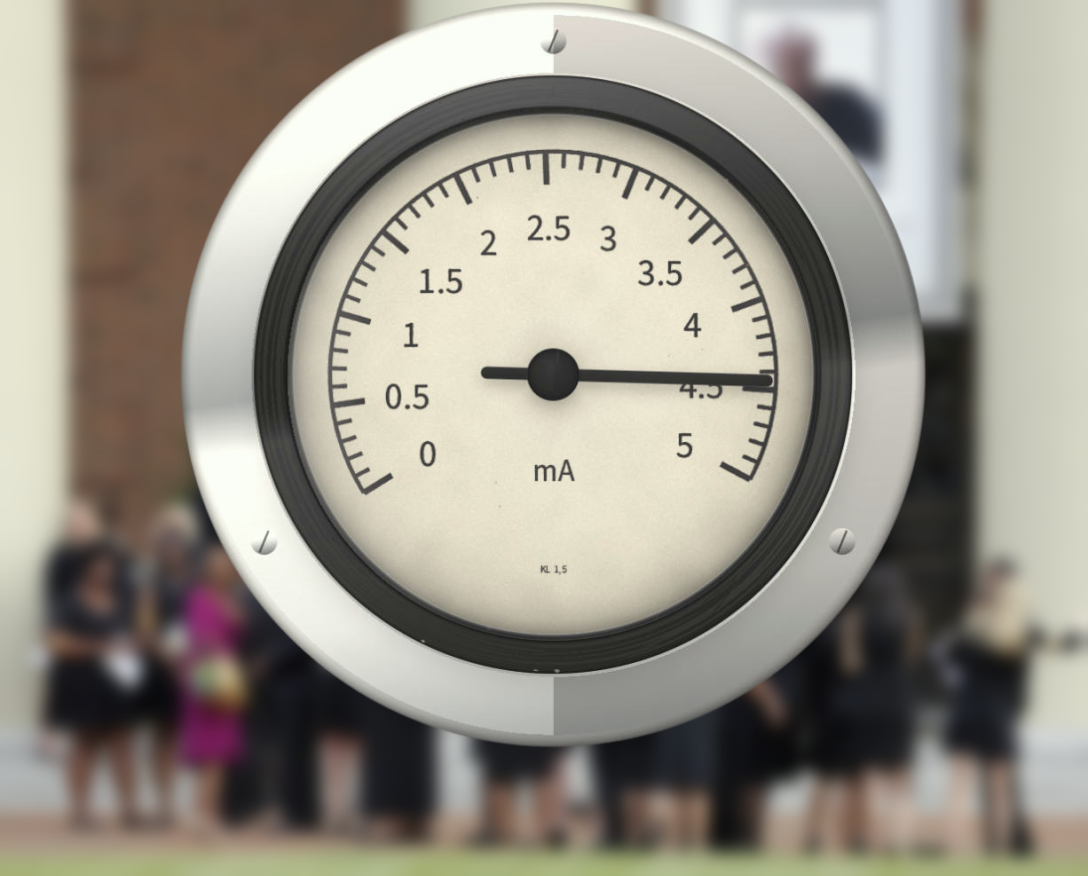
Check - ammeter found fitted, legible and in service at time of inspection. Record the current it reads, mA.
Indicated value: 4.45 mA
